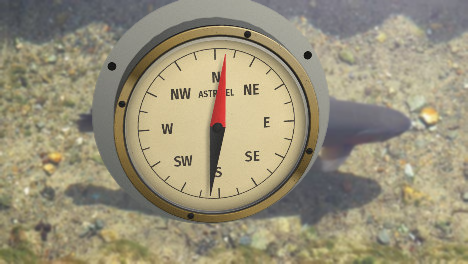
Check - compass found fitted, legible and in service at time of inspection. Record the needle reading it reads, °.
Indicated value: 7.5 °
